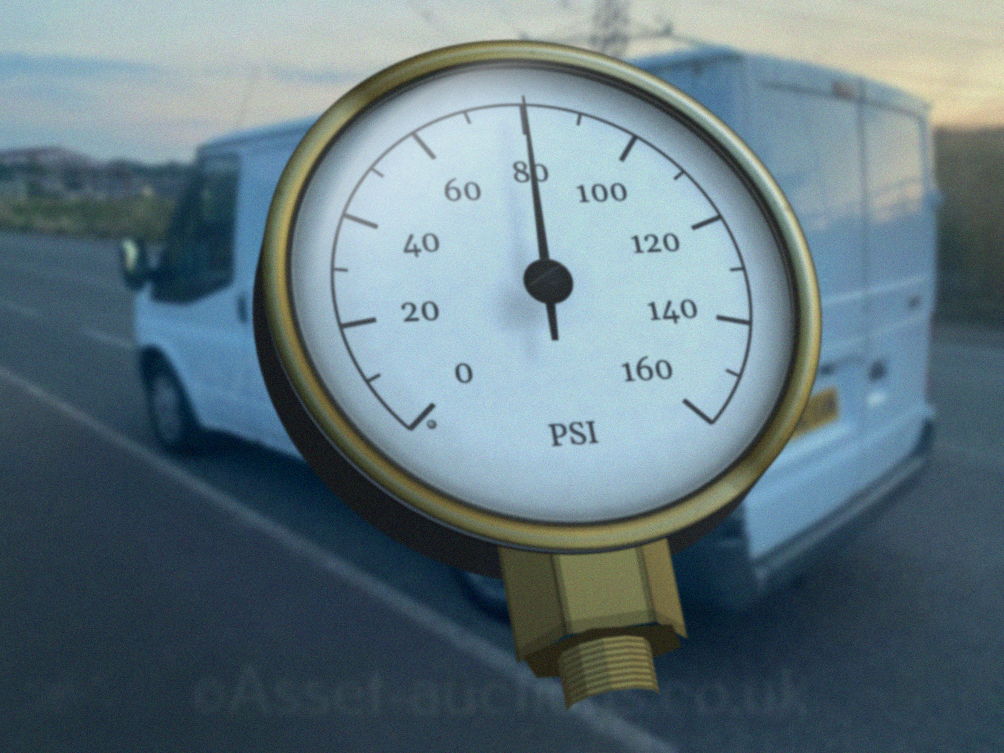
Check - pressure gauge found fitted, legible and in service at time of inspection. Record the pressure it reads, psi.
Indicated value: 80 psi
